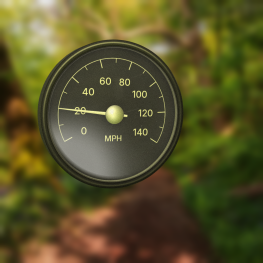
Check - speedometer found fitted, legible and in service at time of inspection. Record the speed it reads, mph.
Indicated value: 20 mph
